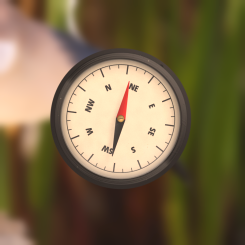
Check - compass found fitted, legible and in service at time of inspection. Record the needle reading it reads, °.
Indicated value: 35 °
